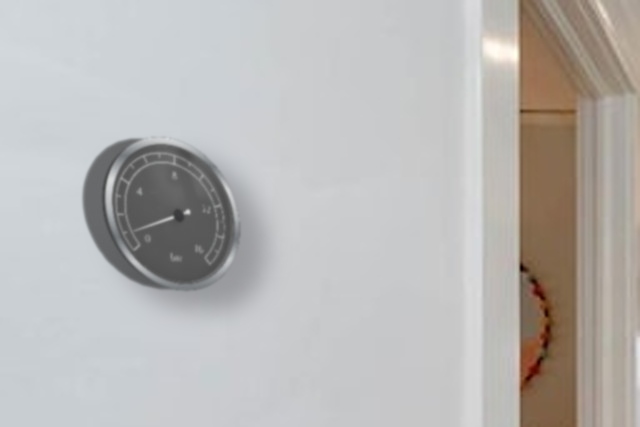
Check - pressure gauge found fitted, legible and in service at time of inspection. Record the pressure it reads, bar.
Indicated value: 1 bar
